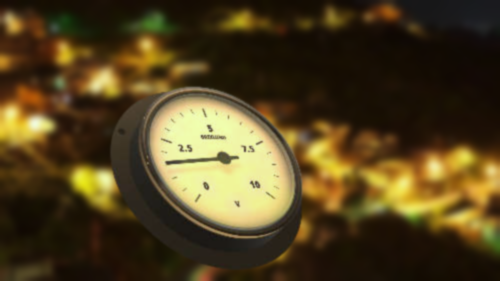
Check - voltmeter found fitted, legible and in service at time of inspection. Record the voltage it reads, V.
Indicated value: 1.5 V
